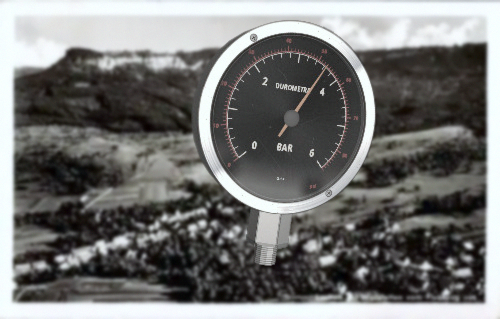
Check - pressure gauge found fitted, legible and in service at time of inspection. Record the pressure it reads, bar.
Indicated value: 3.6 bar
